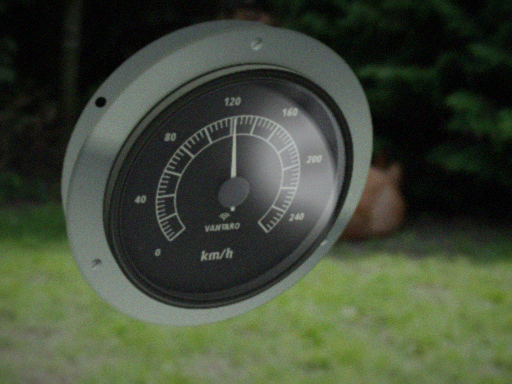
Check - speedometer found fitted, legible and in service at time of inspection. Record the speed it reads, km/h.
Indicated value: 120 km/h
